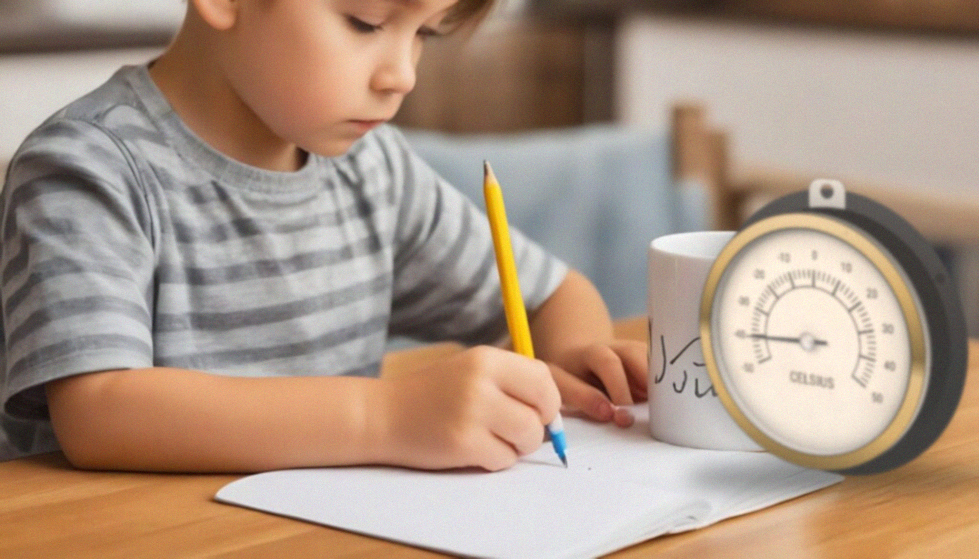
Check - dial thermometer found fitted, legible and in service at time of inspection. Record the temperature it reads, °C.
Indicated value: -40 °C
